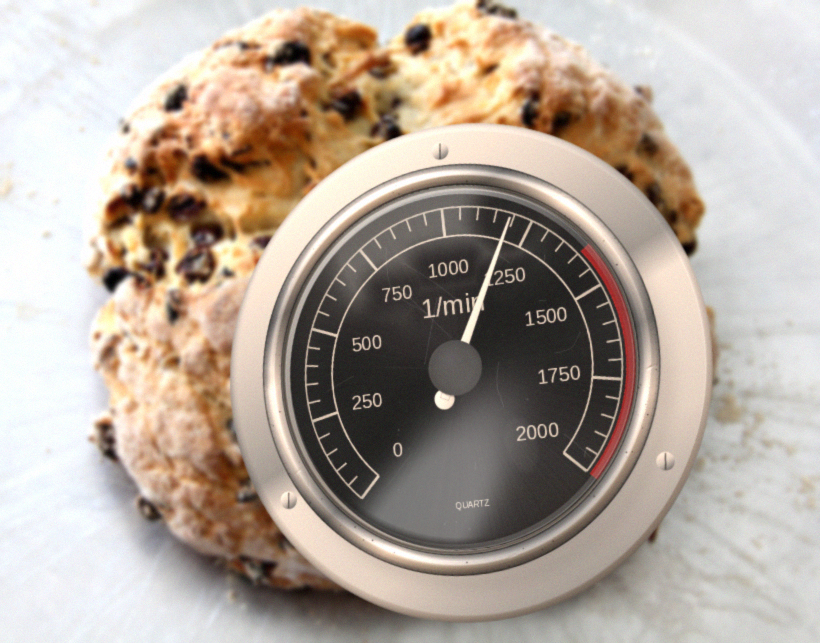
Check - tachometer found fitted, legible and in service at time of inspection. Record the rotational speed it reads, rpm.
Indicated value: 1200 rpm
